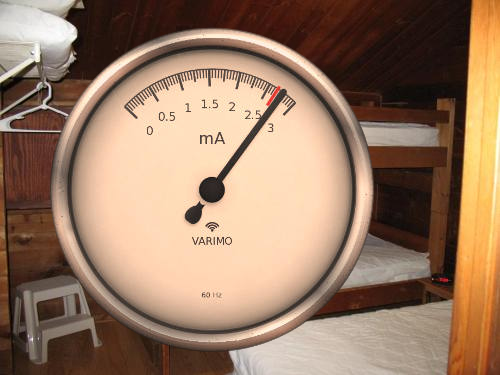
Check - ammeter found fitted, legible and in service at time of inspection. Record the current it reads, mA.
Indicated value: 2.75 mA
